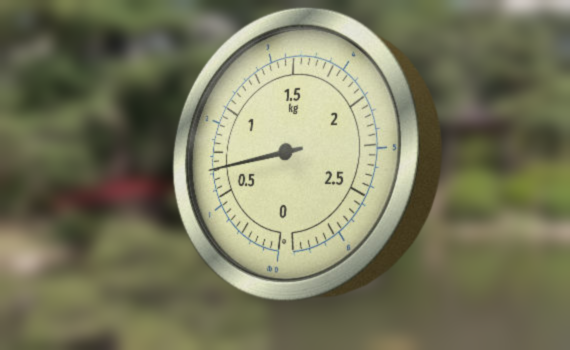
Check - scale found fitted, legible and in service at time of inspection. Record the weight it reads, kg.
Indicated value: 0.65 kg
